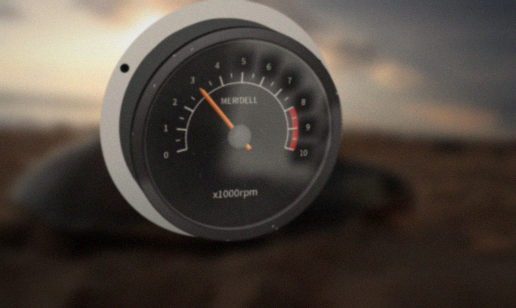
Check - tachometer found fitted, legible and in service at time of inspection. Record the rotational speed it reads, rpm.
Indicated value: 3000 rpm
